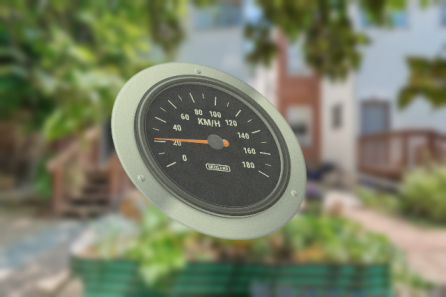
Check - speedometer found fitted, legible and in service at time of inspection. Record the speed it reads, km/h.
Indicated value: 20 km/h
